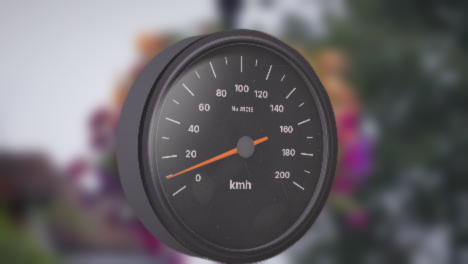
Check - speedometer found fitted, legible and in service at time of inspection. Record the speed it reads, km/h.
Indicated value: 10 km/h
